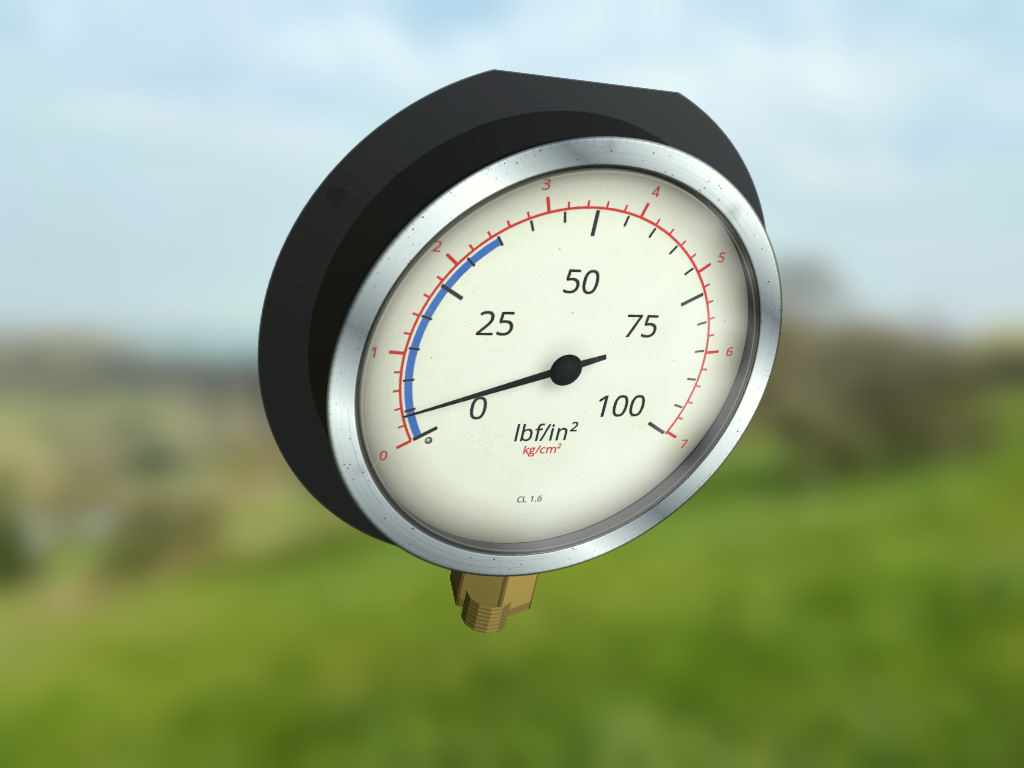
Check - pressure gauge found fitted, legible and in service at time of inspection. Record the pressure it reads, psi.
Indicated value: 5 psi
